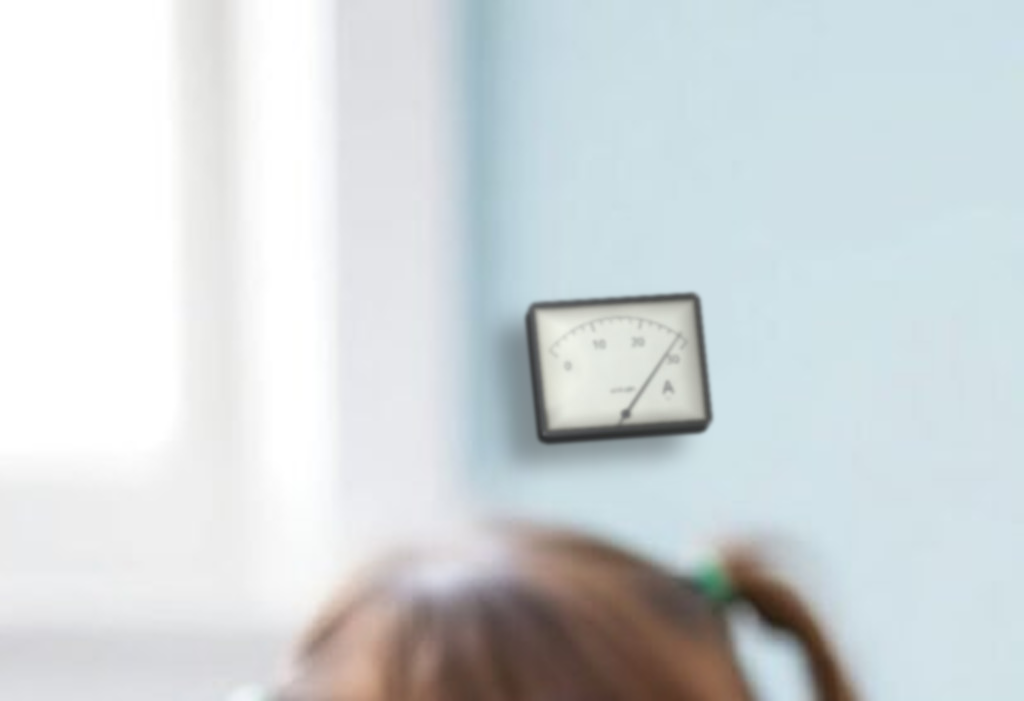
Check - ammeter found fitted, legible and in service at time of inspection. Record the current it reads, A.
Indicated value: 28 A
